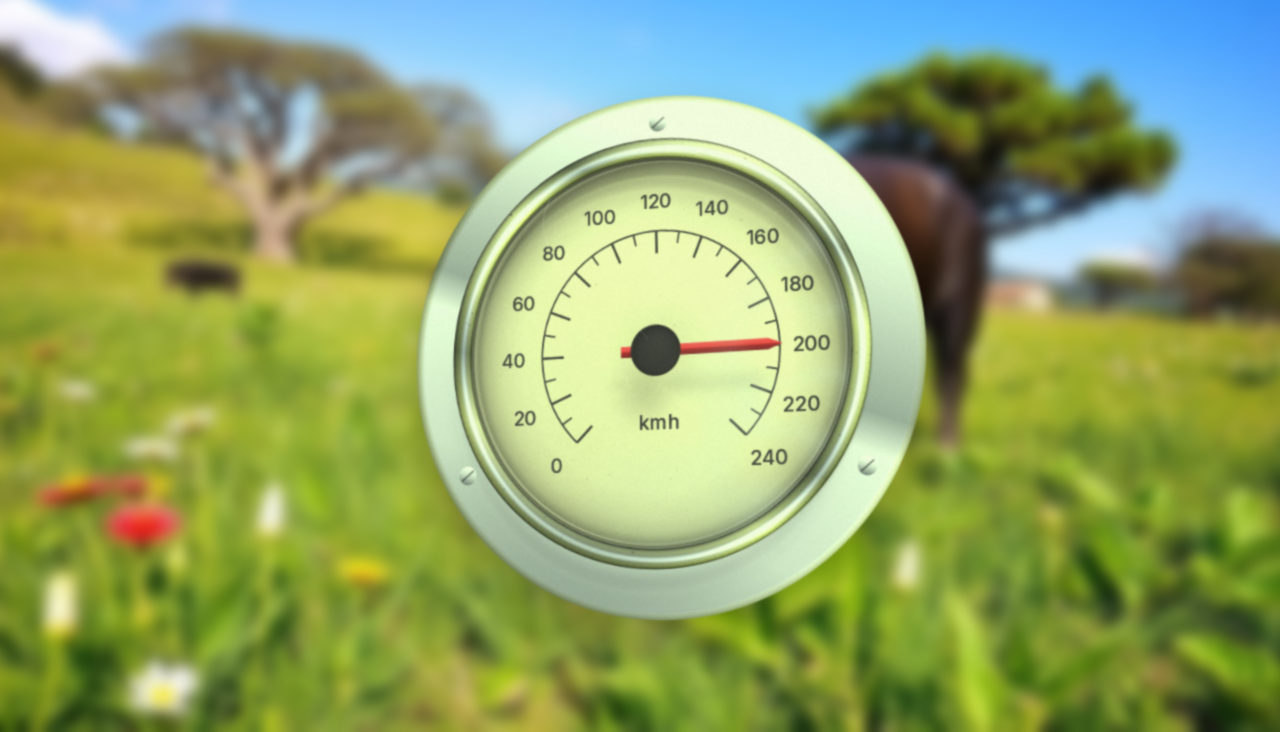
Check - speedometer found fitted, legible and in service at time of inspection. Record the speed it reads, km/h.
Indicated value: 200 km/h
